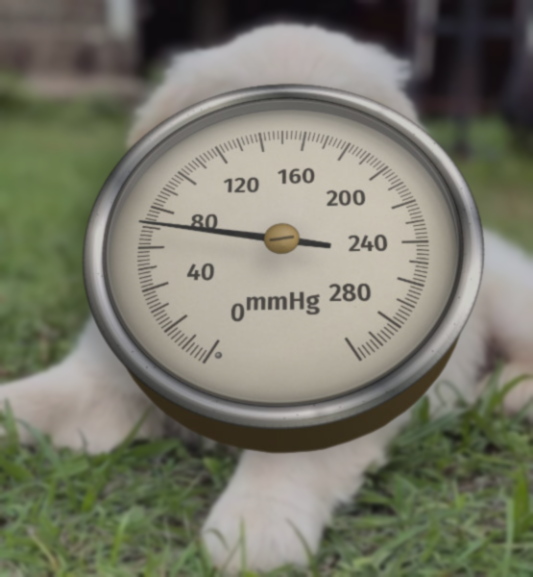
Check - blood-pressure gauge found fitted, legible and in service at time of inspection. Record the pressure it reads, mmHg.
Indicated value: 70 mmHg
